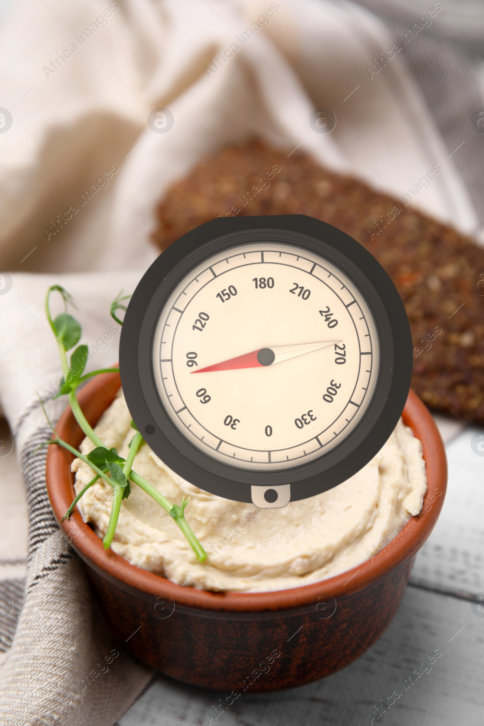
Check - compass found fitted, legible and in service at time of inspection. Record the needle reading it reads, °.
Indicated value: 80 °
